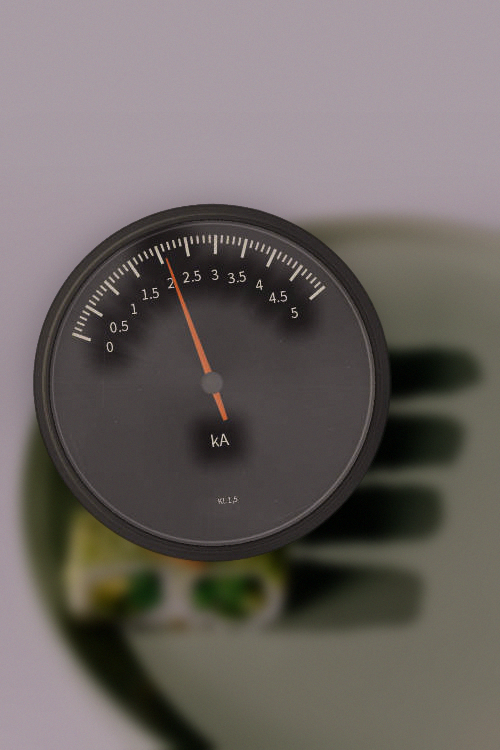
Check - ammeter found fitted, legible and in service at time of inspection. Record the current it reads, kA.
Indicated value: 2.1 kA
